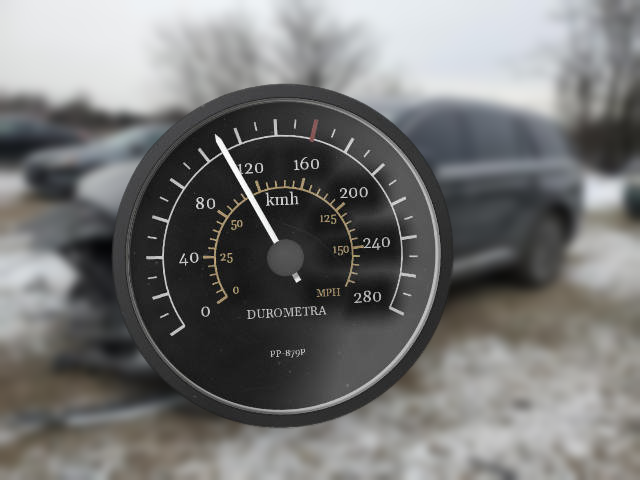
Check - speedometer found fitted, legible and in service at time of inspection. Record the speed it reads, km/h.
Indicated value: 110 km/h
